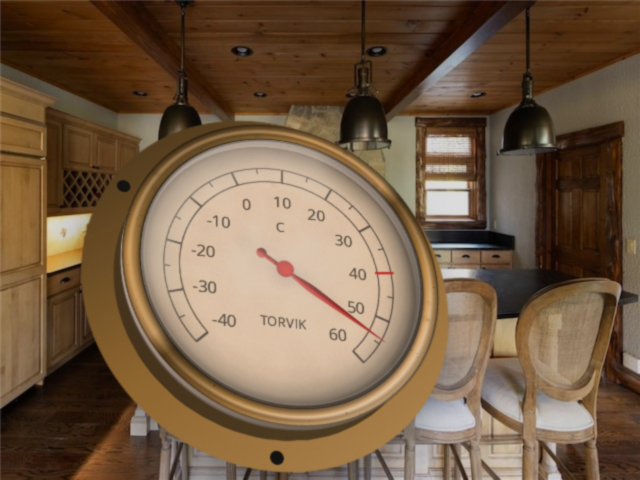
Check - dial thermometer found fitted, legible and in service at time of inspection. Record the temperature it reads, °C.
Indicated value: 55 °C
